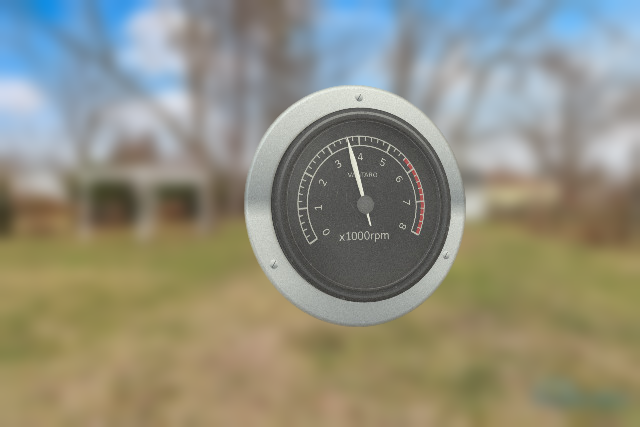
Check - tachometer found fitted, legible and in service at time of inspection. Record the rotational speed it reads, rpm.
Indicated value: 3600 rpm
